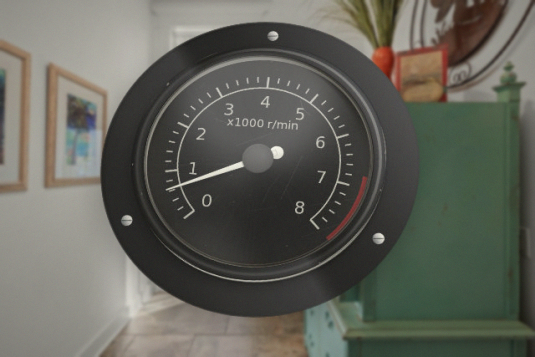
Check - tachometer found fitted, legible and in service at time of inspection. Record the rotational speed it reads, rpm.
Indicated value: 600 rpm
